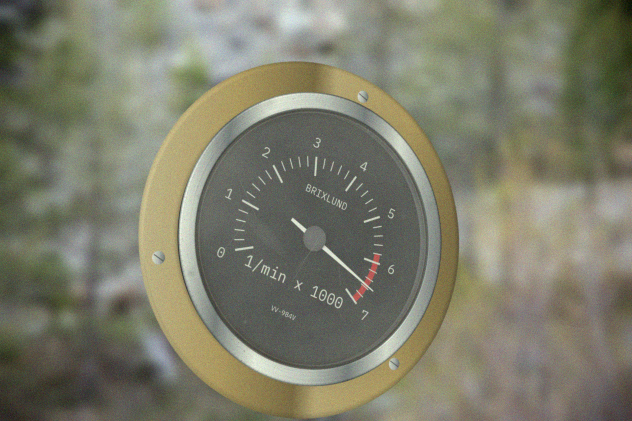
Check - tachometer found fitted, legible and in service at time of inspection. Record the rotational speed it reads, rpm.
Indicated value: 6600 rpm
